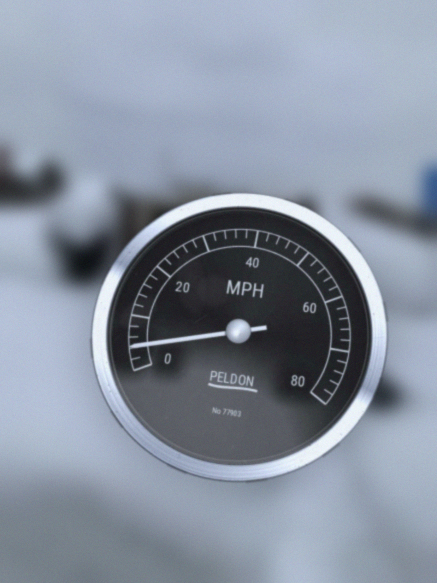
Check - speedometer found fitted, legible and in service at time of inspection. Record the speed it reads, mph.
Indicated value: 4 mph
